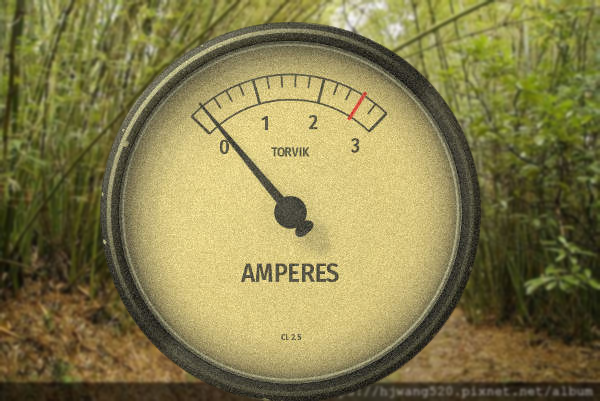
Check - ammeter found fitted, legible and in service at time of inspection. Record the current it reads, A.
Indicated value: 0.2 A
